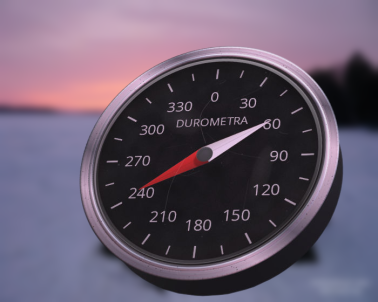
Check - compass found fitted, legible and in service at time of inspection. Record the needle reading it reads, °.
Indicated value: 240 °
